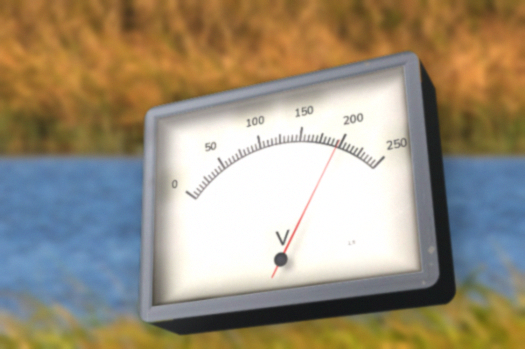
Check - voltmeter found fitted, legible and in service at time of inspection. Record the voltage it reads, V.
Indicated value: 200 V
